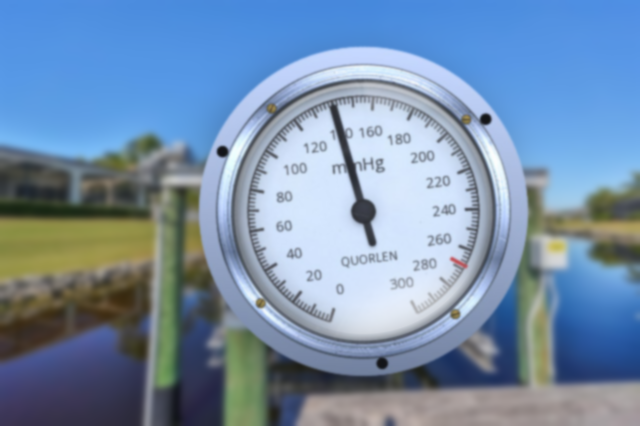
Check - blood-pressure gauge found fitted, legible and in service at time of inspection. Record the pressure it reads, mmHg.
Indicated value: 140 mmHg
